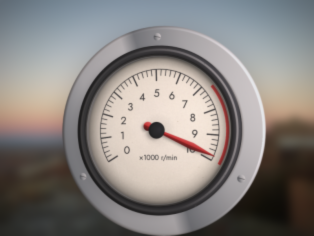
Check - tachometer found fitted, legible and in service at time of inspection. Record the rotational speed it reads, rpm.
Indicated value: 9800 rpm
